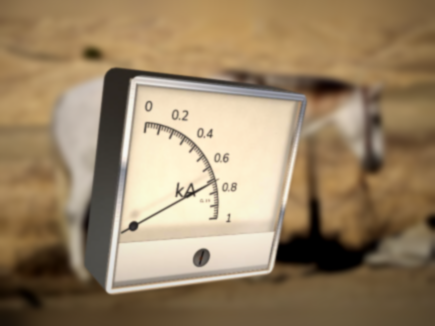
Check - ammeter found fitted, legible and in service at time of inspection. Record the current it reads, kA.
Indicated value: 0.7 kA
